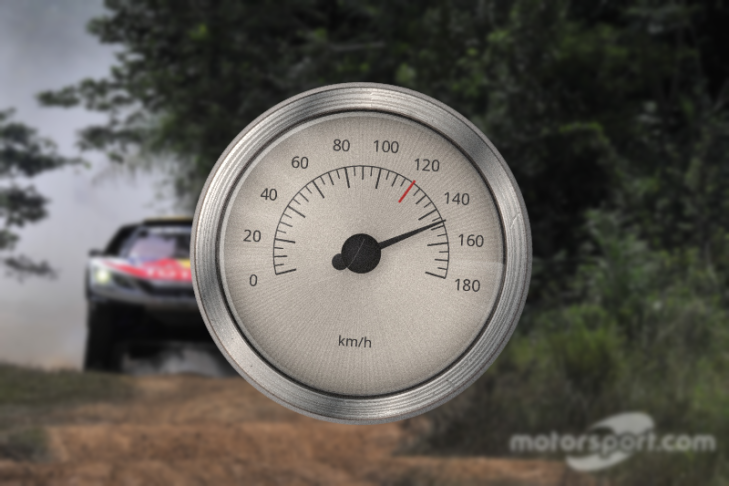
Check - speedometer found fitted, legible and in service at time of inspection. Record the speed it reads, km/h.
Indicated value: 147.5 km/h
